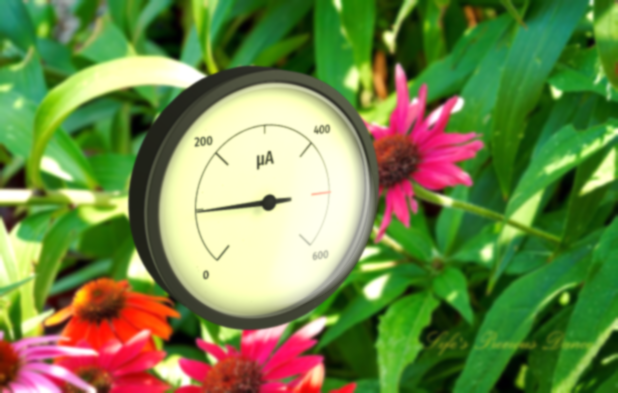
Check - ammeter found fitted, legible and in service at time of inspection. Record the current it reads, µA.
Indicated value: 100 µA
